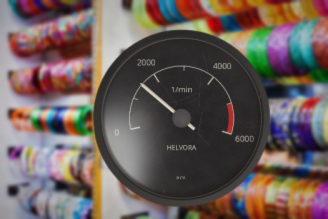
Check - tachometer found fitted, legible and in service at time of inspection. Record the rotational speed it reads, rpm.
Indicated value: 1500 rpm
